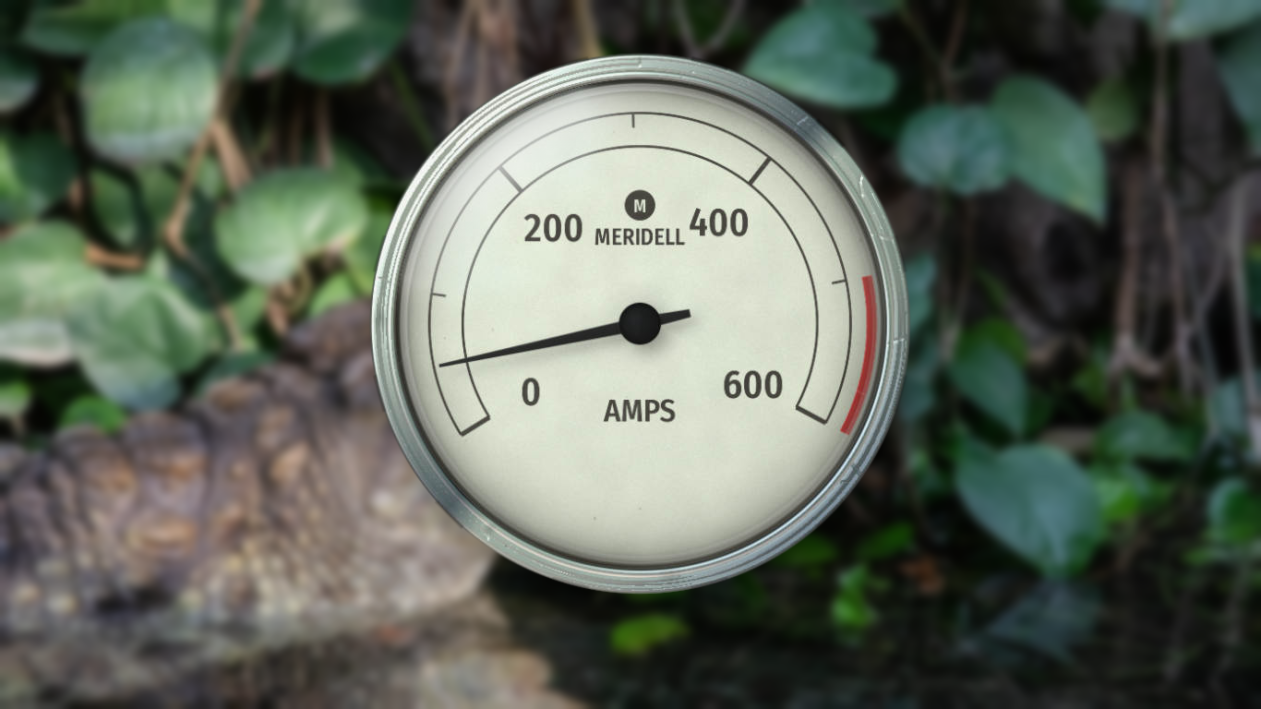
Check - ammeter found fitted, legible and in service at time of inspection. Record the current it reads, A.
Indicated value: 50 A
